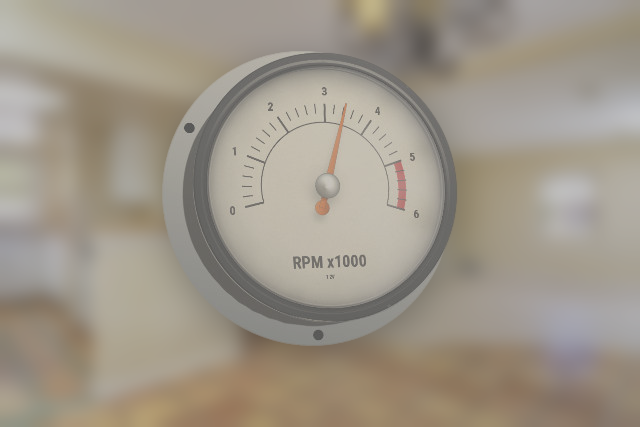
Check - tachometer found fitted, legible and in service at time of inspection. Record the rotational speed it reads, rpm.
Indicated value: 3400 rpm
